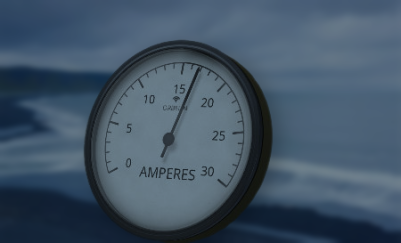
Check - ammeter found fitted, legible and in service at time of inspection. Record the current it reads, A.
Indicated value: 17 A
